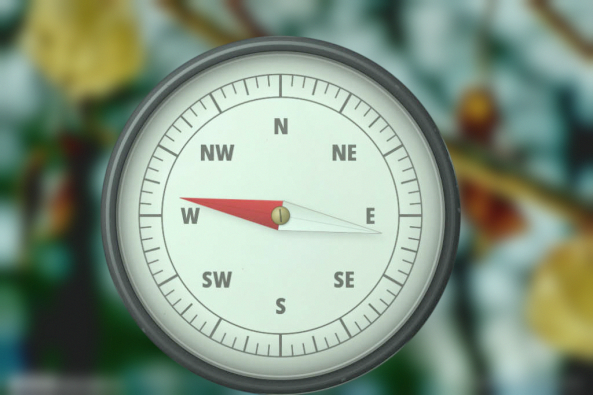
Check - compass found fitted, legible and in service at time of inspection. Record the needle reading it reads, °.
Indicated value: 280 °
